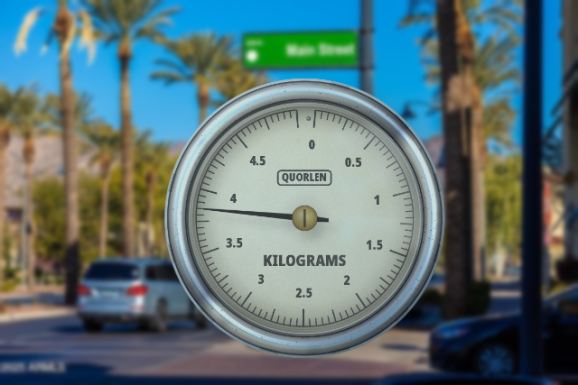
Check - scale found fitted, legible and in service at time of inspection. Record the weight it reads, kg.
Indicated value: 3.85 kg
